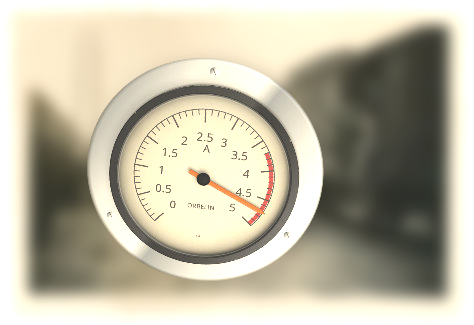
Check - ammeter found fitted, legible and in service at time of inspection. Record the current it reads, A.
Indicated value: 4.7 A
